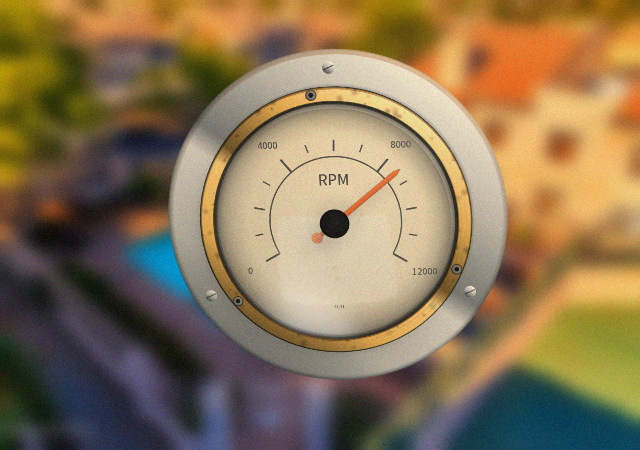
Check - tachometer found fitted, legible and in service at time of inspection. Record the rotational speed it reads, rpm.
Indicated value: 8500 rpm
